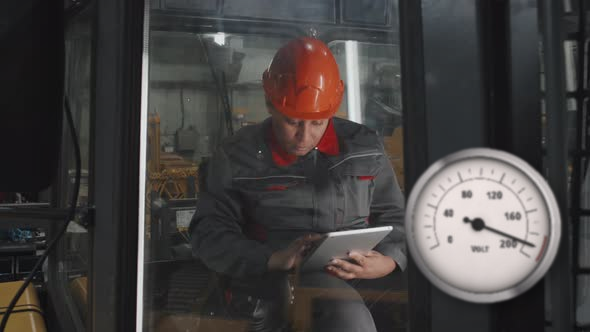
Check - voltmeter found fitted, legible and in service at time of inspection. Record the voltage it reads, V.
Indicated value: 190 V
